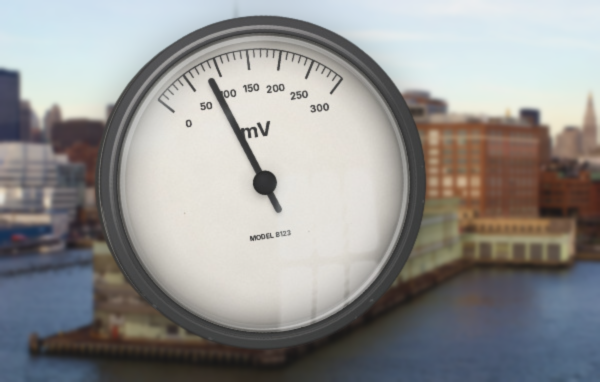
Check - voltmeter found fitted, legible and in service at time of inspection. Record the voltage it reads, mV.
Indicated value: 80 mV
